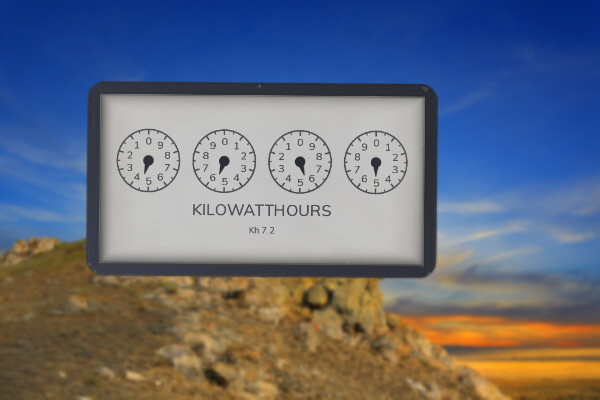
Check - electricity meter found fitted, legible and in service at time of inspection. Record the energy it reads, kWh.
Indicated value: 4555 kWh
